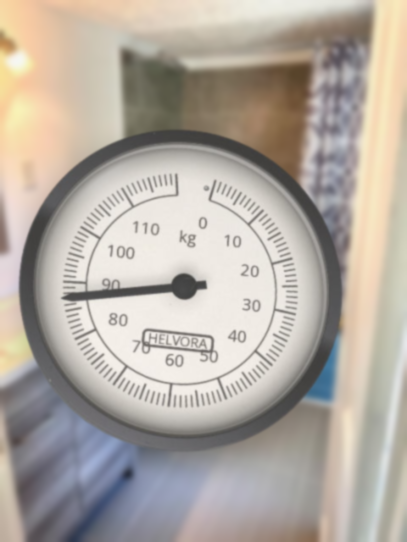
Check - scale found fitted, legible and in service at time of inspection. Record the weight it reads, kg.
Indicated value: 87 kg
